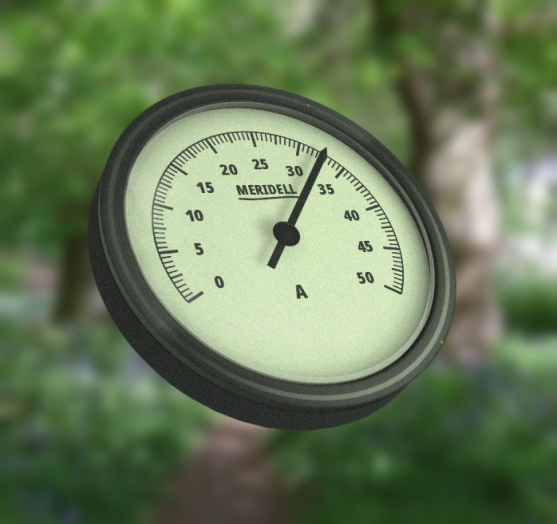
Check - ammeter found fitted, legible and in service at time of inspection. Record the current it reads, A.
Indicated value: 32.5 A
